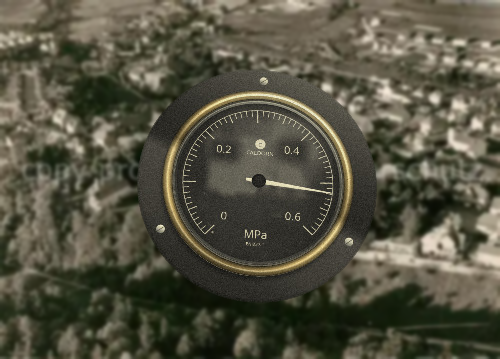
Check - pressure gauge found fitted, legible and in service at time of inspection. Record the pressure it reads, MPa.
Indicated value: 0.52 MPa
